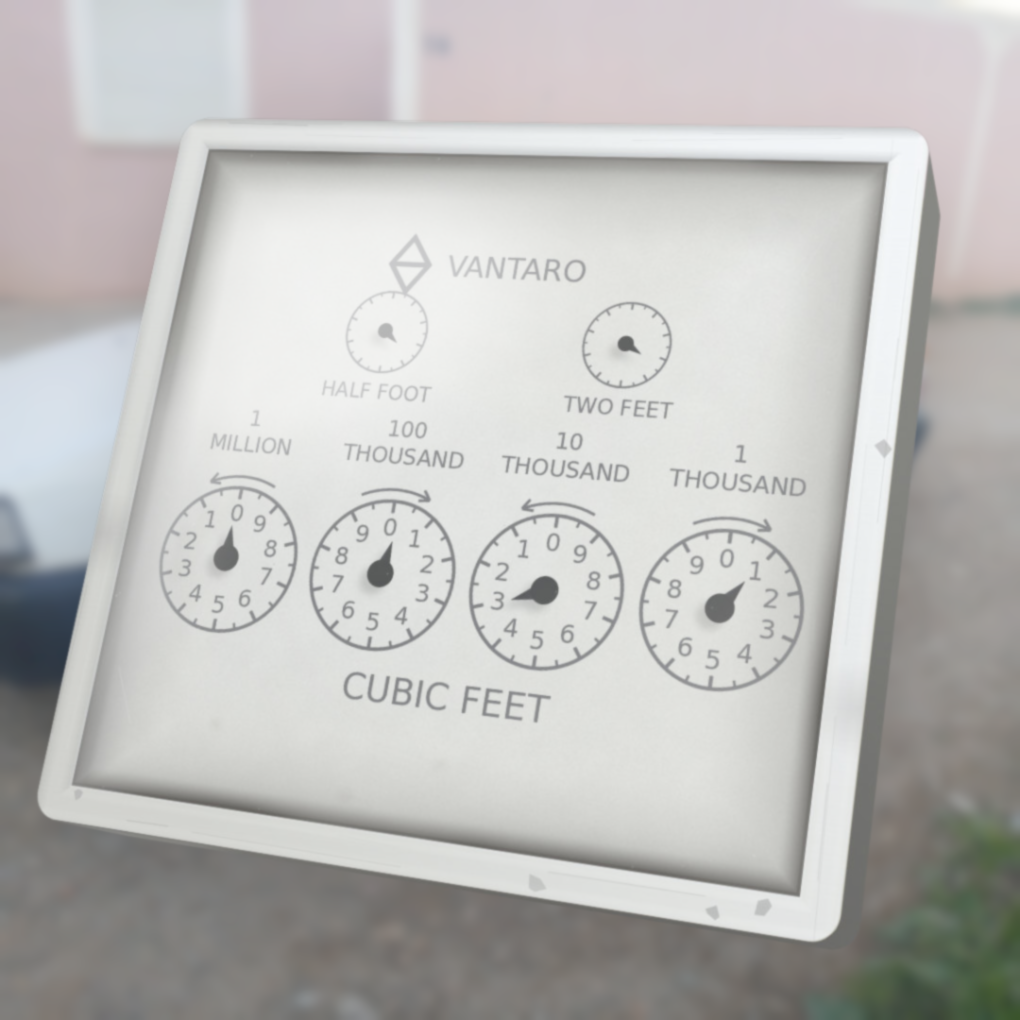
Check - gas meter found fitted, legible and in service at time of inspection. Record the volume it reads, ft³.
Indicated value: 3100 ft³
